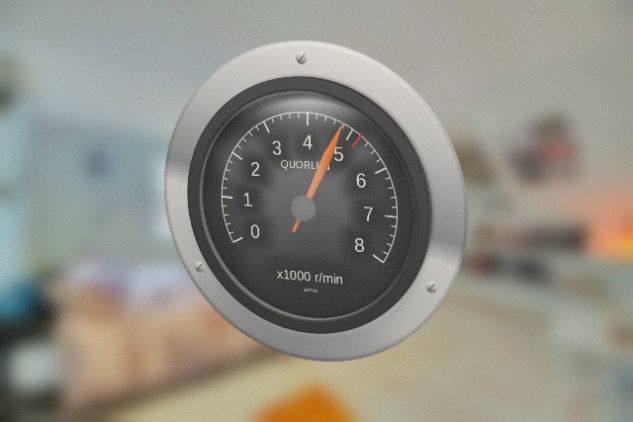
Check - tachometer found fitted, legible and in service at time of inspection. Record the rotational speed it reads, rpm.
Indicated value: 4800 rpm
